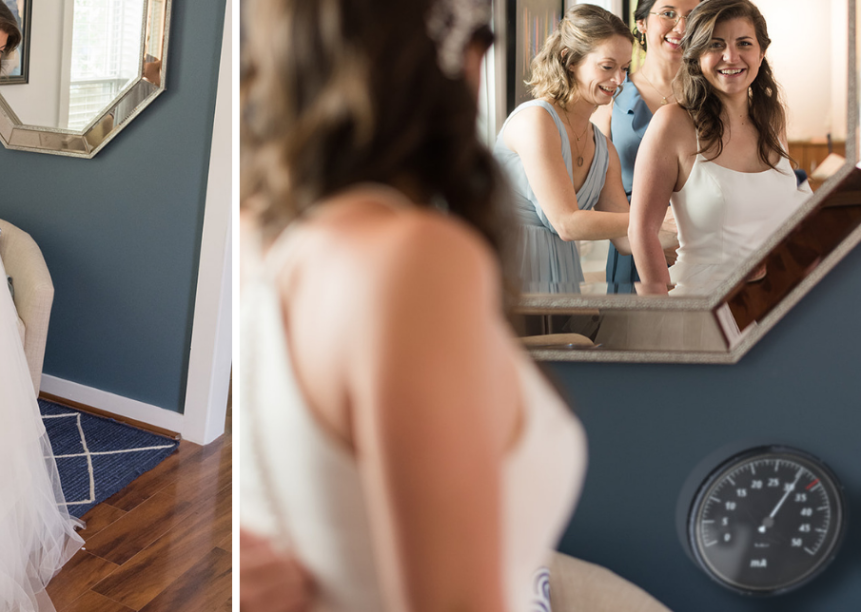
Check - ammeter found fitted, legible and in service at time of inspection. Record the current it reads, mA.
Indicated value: 30 mA
